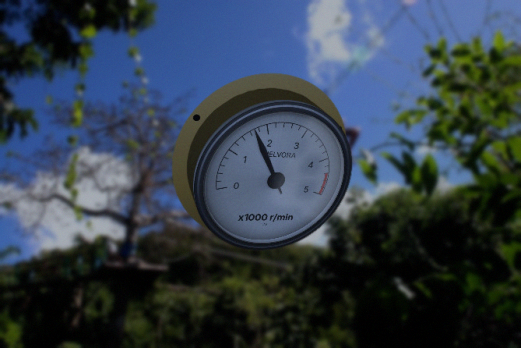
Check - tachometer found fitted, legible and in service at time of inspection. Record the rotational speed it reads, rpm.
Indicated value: 1700 rpm
